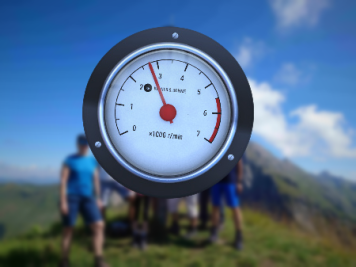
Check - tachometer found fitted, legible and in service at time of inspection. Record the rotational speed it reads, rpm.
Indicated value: 2750 rpm
